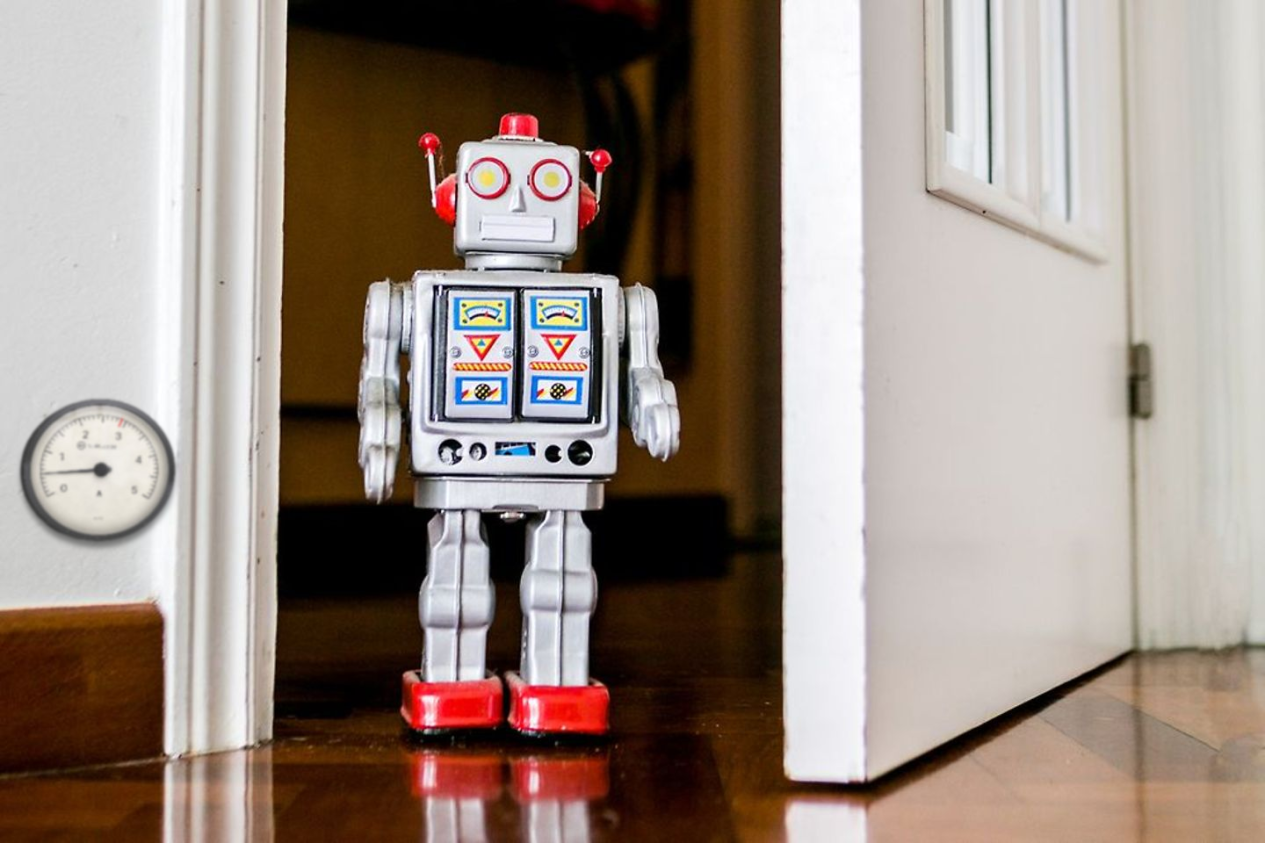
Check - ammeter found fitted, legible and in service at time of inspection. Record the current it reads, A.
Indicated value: 0.5 A
